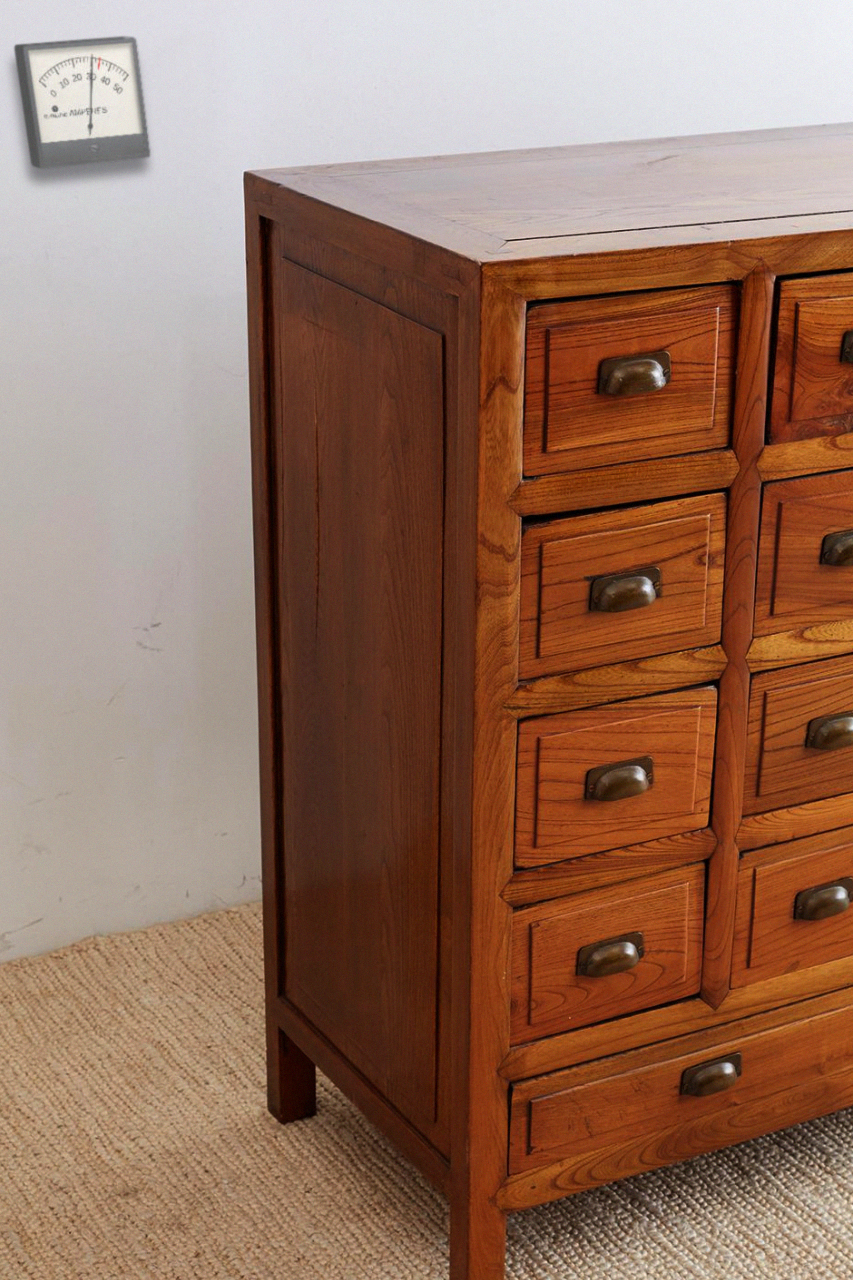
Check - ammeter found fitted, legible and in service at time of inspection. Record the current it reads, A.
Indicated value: 30 A
